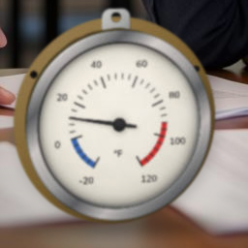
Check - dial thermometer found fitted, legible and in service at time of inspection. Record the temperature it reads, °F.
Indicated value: 12 °F
